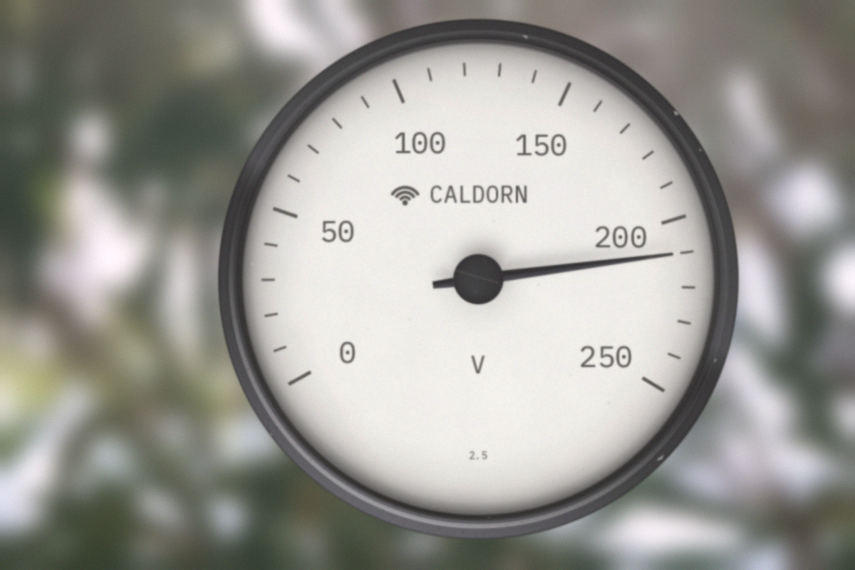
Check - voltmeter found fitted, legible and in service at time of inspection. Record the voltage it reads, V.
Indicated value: 210 V
